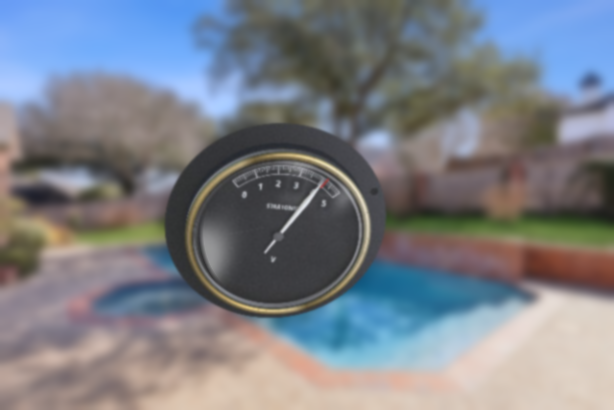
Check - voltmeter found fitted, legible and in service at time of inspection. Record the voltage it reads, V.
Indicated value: 4 V
